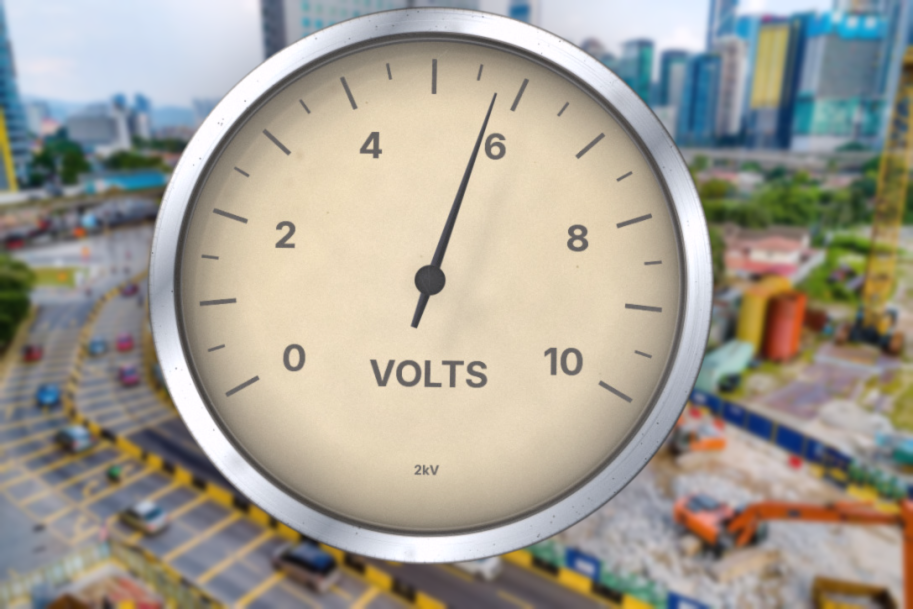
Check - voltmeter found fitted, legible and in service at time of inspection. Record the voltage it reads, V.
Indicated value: 5.75 V
